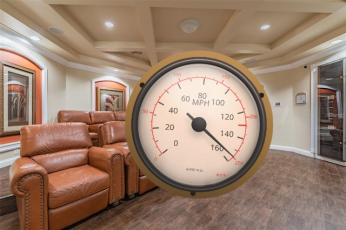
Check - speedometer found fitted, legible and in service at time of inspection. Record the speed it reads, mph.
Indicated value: 155 mph
